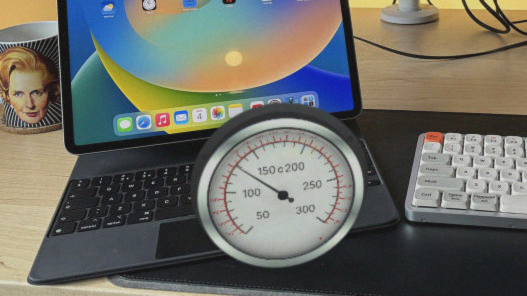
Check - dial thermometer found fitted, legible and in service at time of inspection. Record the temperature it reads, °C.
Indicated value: 130 °C
